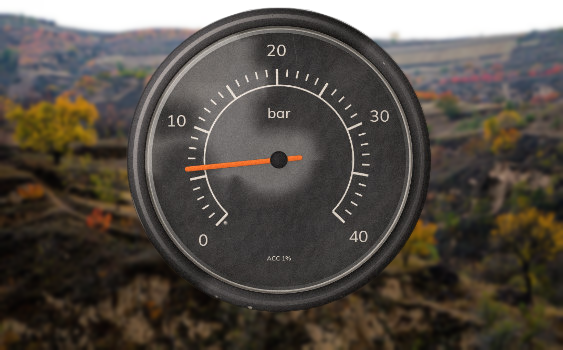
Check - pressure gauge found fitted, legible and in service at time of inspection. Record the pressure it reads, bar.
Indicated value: 6 bar
